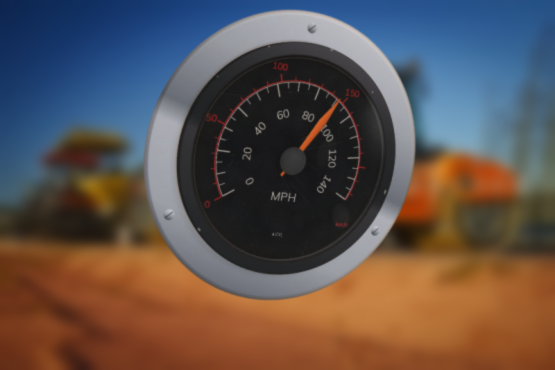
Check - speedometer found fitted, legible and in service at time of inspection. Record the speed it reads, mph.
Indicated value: 90 mph
